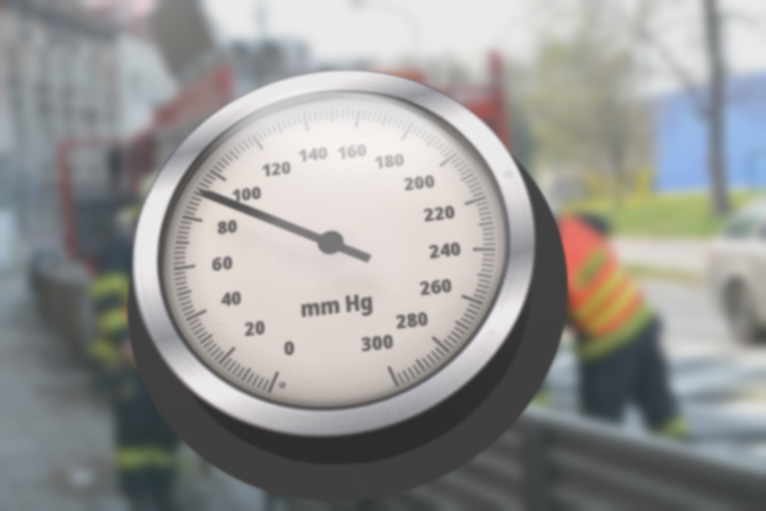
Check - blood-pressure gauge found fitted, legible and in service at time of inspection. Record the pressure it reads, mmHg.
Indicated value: 90 mmHg
